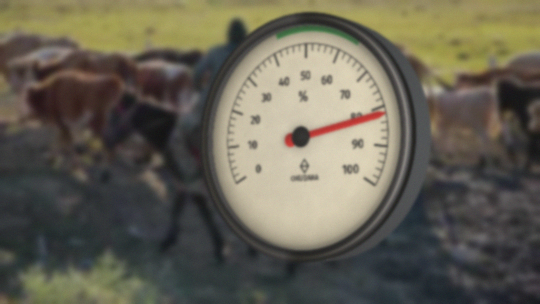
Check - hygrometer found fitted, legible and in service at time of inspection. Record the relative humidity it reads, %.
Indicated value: 82 %
